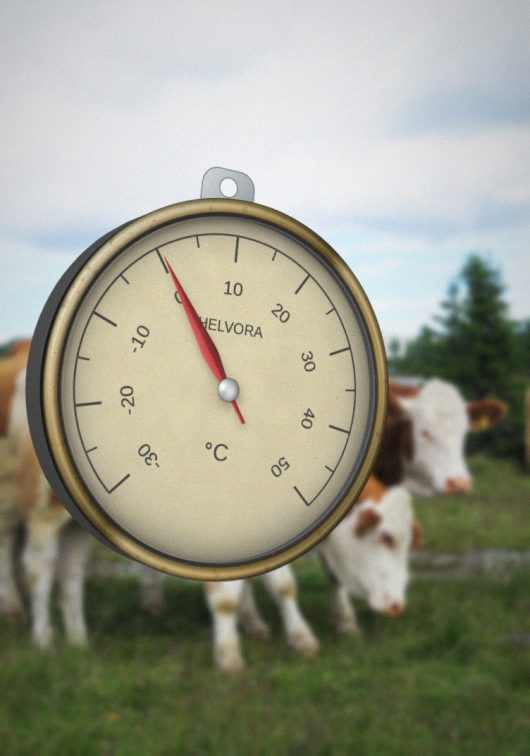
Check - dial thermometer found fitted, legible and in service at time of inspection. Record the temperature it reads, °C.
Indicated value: 0 °C
